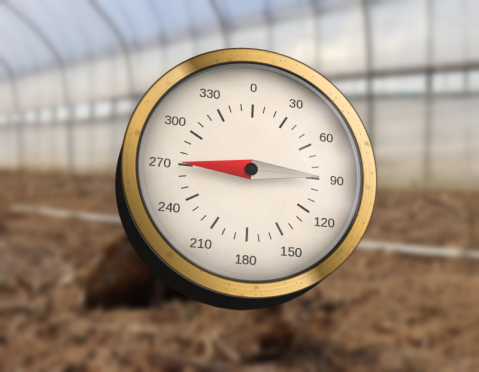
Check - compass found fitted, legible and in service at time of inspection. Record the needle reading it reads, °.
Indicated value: 270 °
